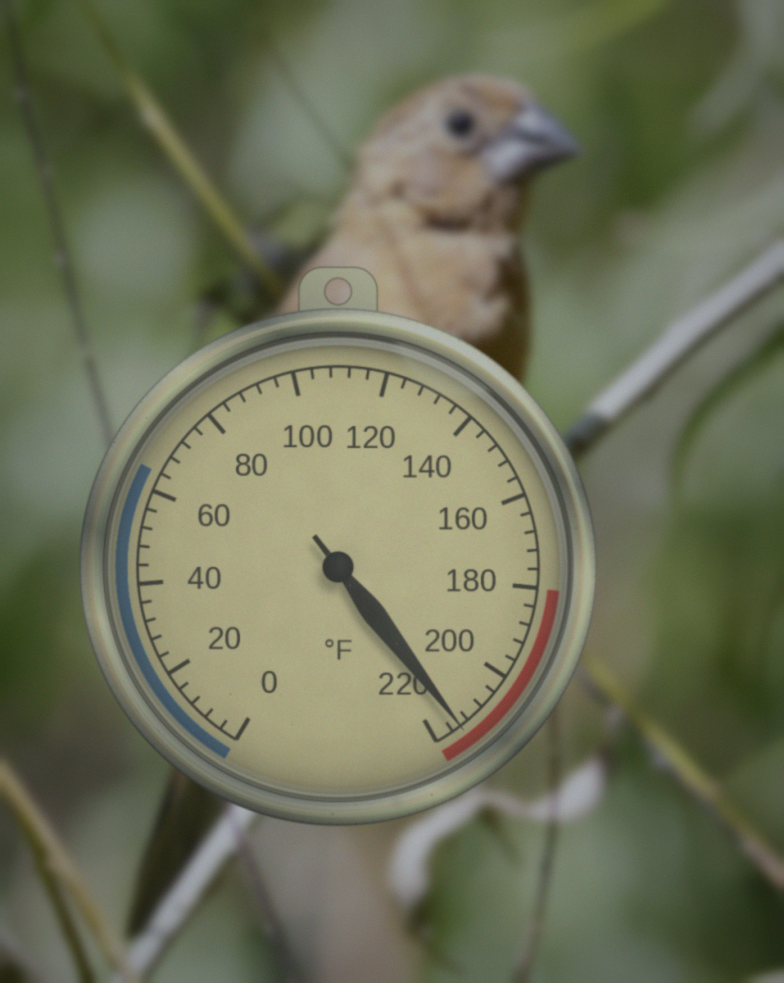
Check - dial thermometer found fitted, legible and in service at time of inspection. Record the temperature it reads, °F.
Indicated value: 214 °F
